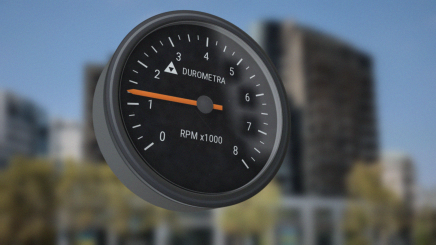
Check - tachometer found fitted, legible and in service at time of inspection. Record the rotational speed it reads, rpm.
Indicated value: 1250 rpm
